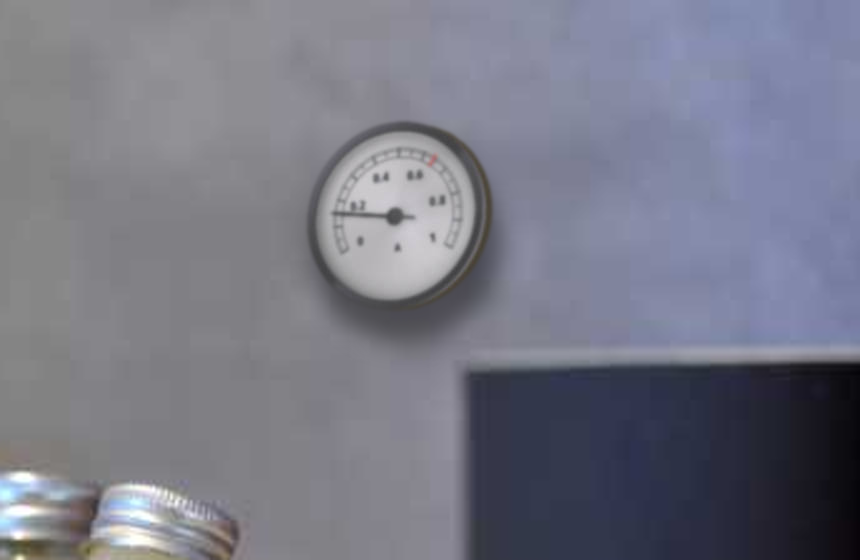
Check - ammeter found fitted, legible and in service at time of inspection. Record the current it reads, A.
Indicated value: 0.15 A
